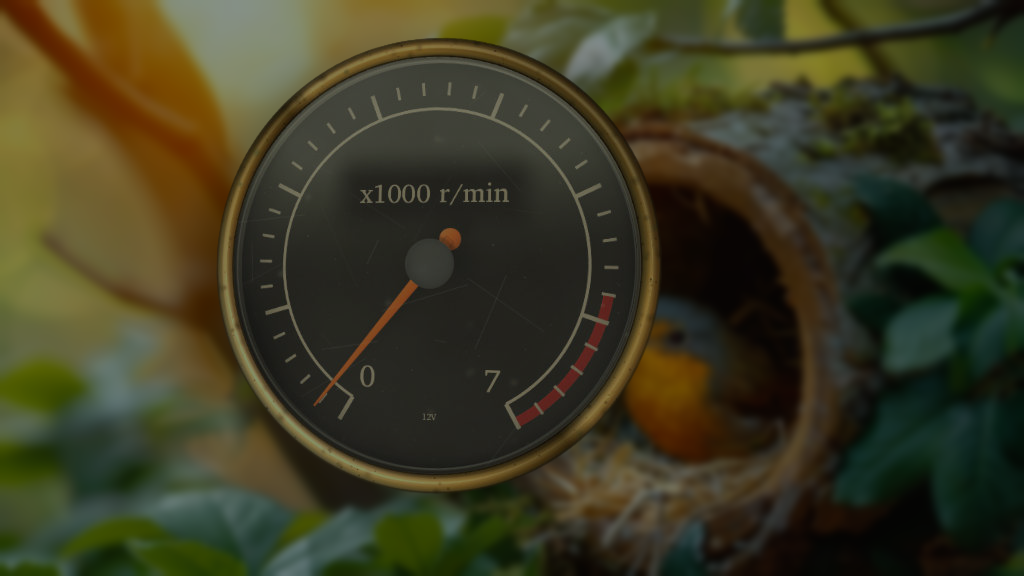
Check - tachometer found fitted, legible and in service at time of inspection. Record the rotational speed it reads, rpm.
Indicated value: 200 rpm
